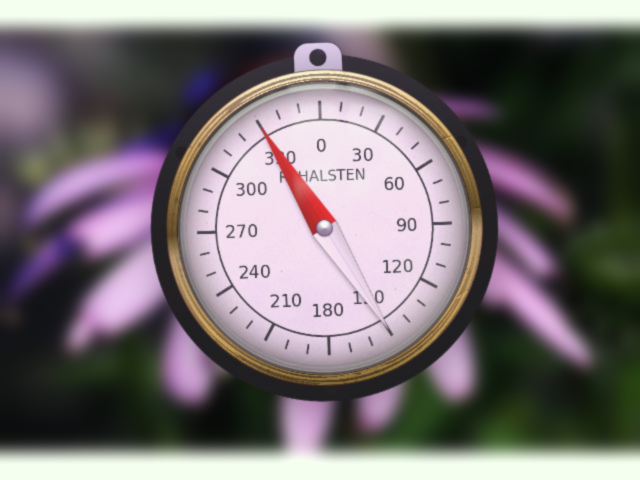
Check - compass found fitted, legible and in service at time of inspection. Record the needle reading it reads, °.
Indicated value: 330 °
